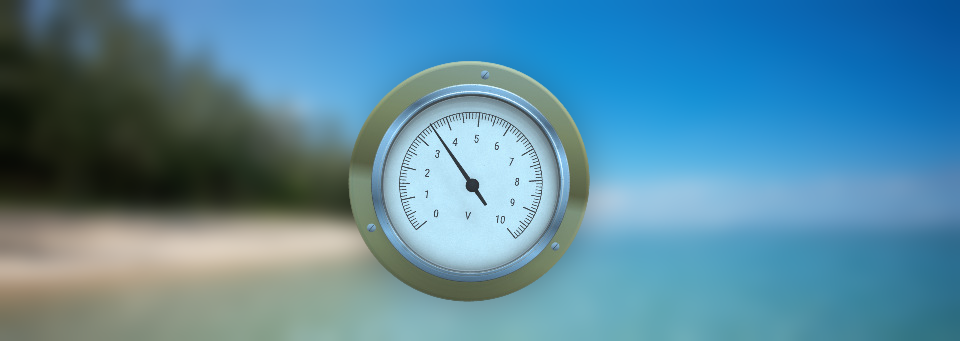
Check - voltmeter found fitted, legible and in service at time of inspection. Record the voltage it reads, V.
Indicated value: 3.5 V
